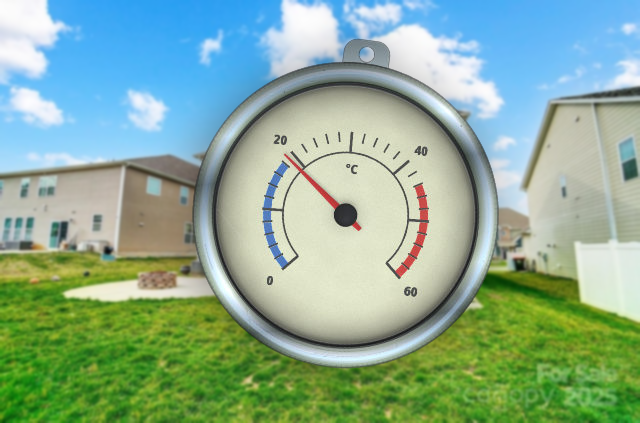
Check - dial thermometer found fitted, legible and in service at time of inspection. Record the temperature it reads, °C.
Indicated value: 19 °C
